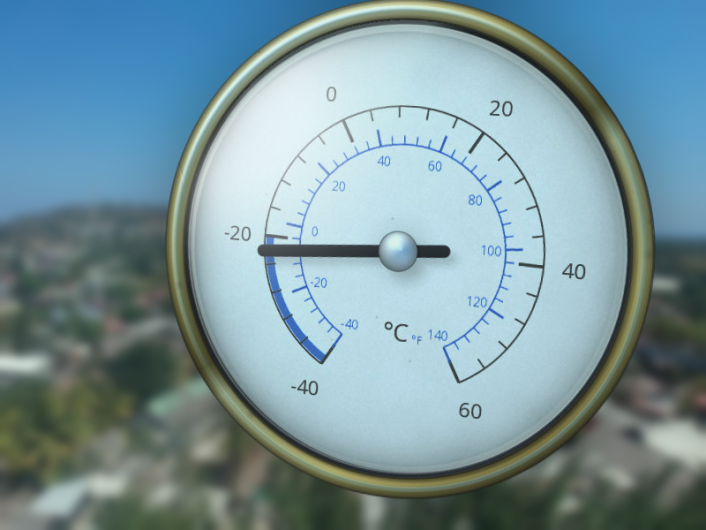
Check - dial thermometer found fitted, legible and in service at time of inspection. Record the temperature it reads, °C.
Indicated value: -22 °C
